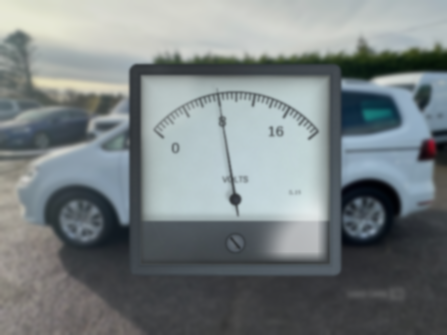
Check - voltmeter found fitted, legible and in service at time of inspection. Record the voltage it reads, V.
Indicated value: 8 V
